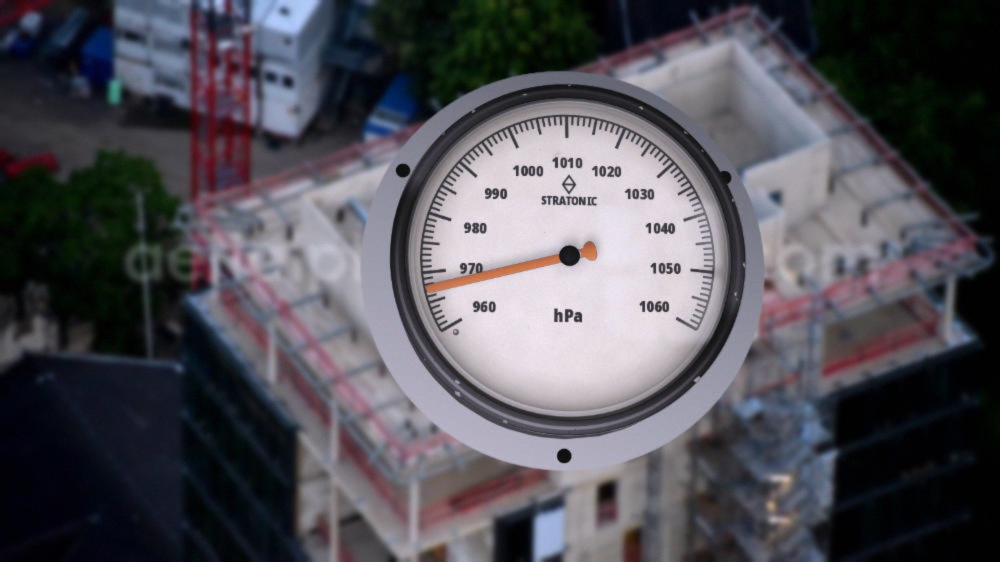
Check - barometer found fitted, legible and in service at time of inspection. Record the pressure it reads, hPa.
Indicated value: 967 hPa
